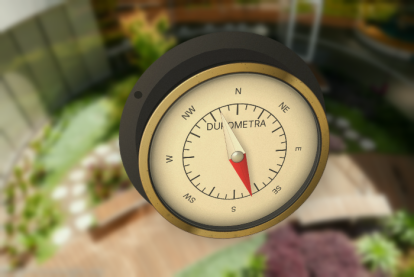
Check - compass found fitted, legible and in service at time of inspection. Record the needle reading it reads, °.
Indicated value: 160 °
